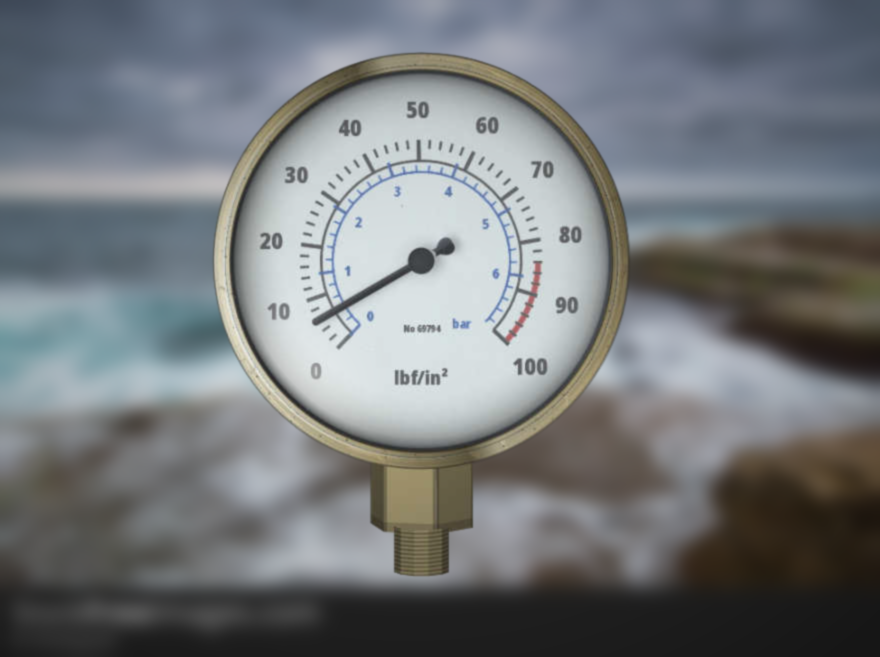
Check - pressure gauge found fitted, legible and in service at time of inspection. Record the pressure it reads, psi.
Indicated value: 6 psi
